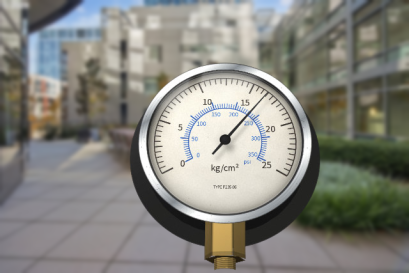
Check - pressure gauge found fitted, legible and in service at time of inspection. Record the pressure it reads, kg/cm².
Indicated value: 16.5 kg/cm²
